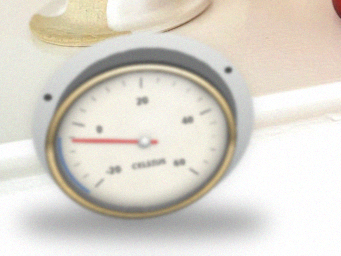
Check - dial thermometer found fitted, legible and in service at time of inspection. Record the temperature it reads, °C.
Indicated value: -4 °C
